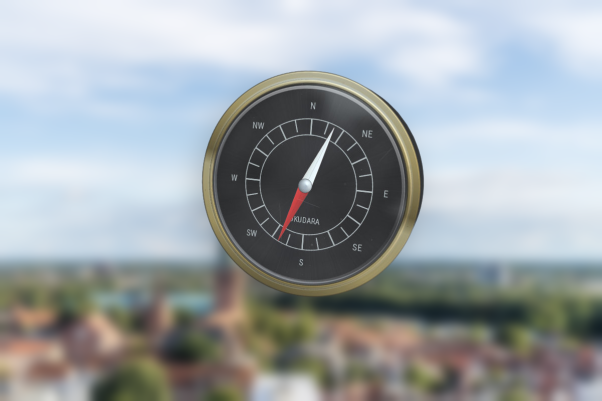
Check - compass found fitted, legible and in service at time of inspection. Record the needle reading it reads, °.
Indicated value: 202.5 °
